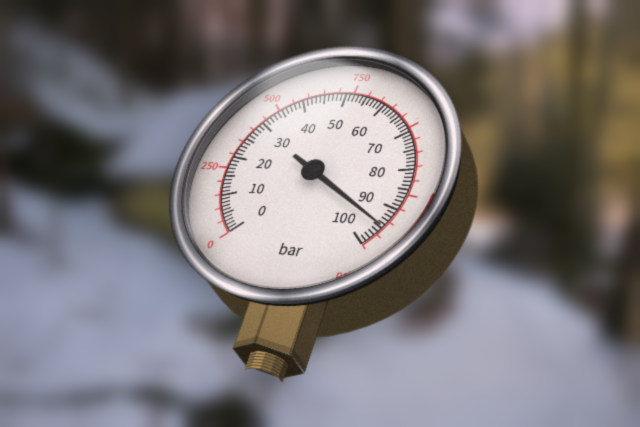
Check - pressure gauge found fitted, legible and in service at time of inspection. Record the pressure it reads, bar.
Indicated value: 95 bar
